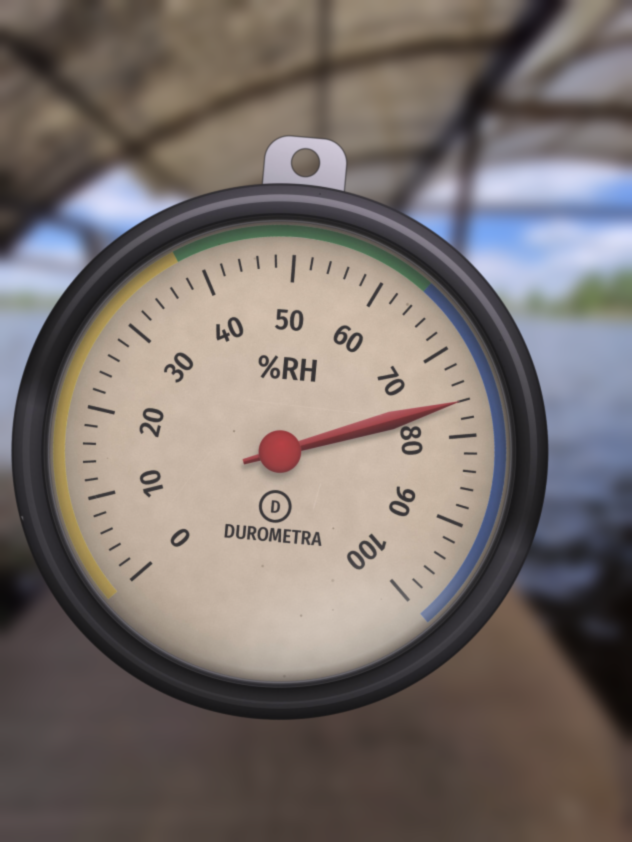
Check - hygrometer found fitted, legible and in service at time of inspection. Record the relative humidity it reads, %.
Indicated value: 76 %
